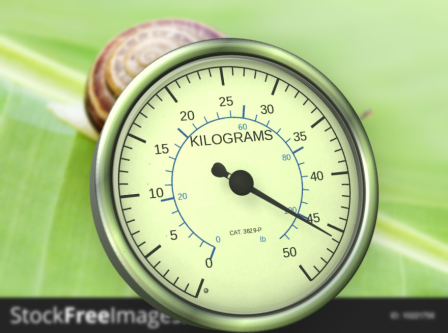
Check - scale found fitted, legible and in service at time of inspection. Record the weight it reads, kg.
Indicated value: 46 kg
